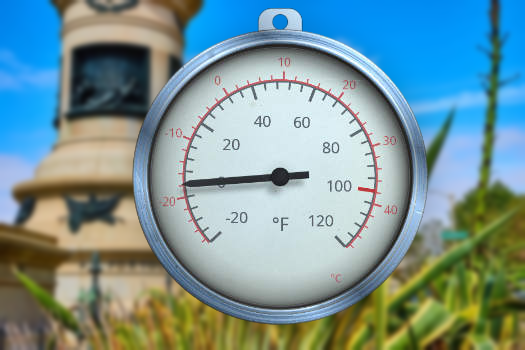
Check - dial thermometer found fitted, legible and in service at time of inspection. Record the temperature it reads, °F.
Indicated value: 0 °F
